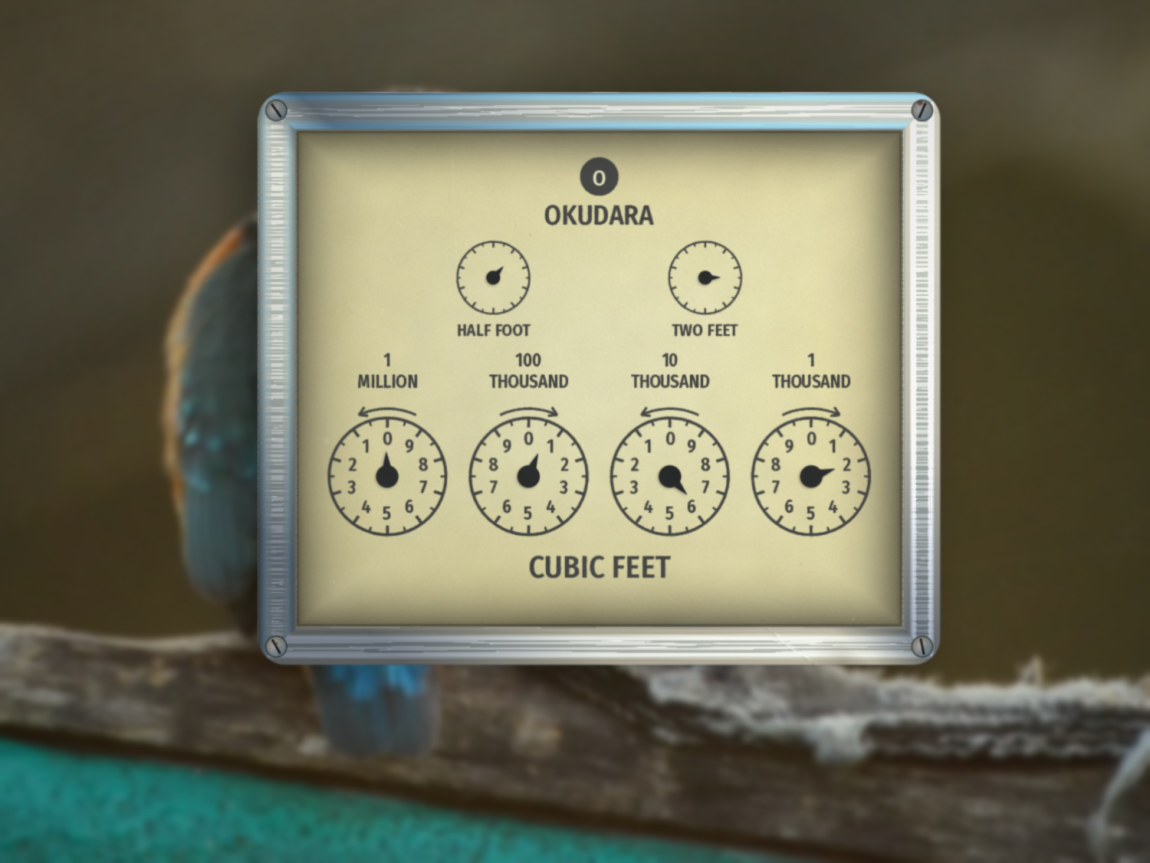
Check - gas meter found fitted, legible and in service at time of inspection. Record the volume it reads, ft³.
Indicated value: 6200 ft³
